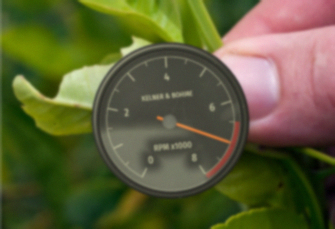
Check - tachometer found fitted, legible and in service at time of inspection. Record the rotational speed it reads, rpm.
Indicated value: 7000 rpm
